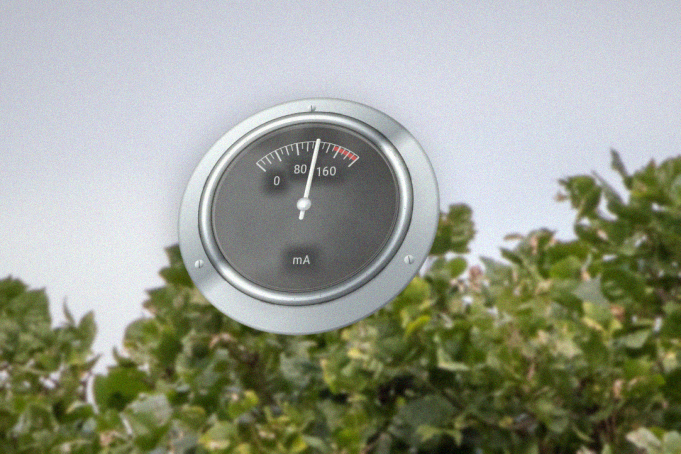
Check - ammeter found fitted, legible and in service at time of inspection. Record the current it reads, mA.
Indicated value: 120 mA
